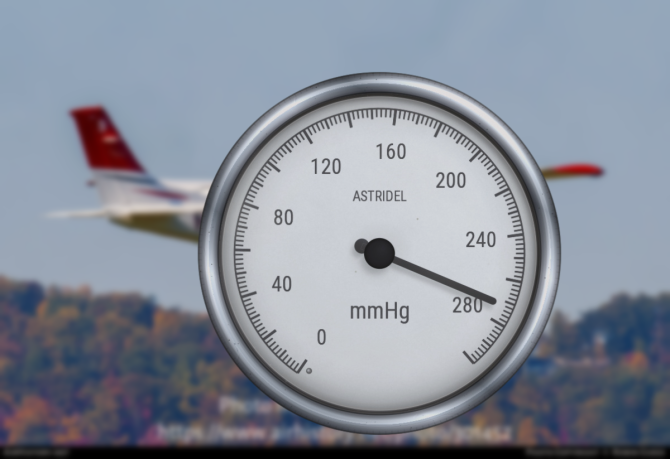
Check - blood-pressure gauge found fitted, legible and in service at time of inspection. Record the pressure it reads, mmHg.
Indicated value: 272 mmHg
